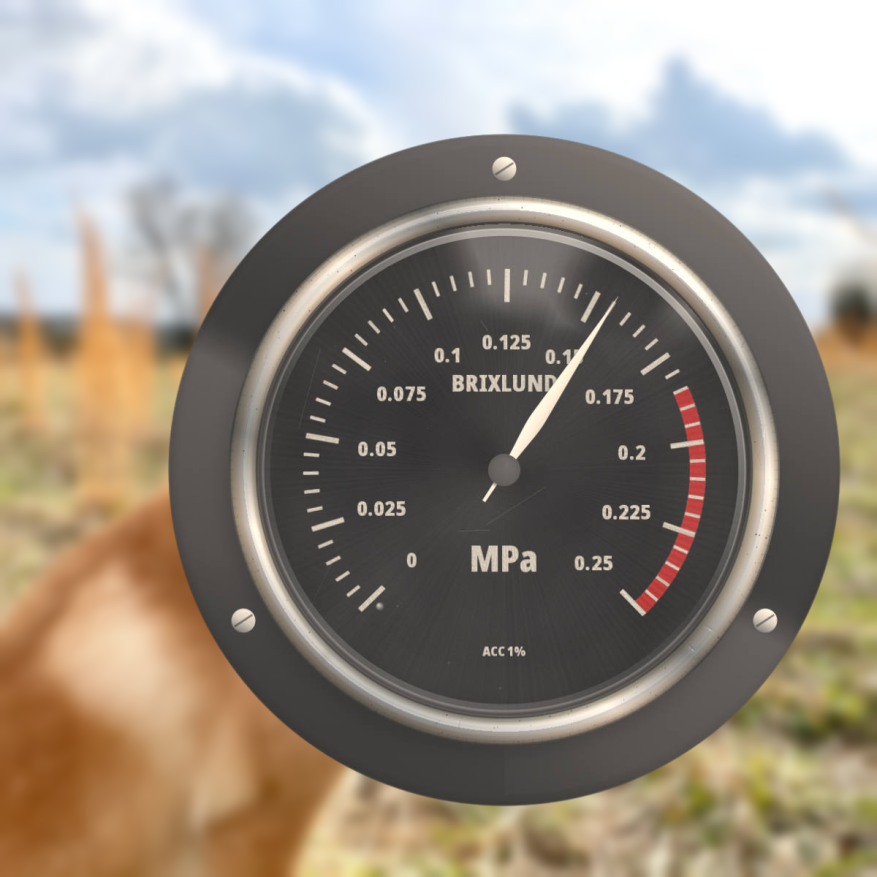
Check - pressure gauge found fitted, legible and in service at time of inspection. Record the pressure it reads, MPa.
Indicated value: 0.155 MPa
